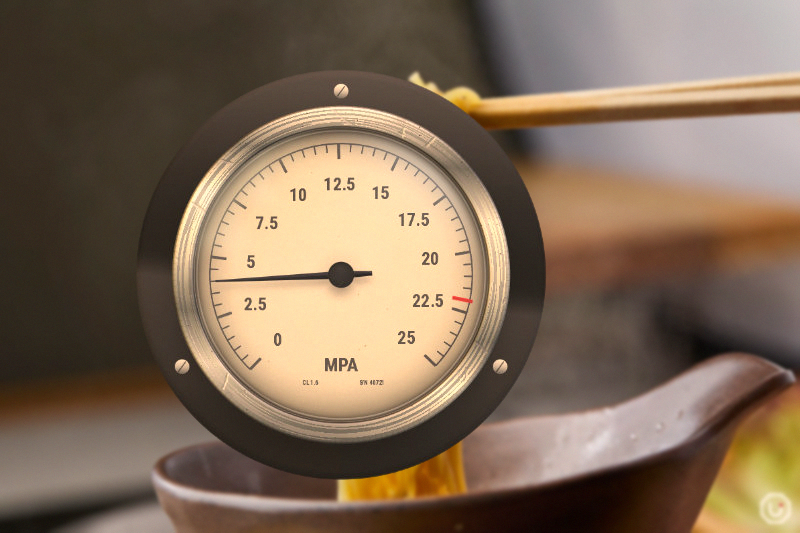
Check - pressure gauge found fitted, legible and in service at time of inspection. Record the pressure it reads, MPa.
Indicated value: 4 MPa
